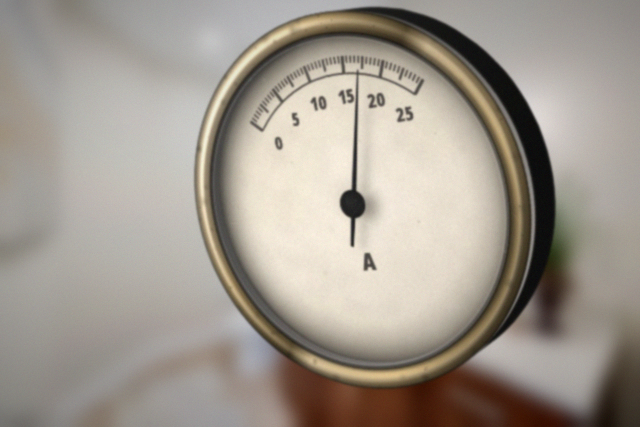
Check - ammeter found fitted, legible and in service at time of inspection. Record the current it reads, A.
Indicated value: 17.5 A
